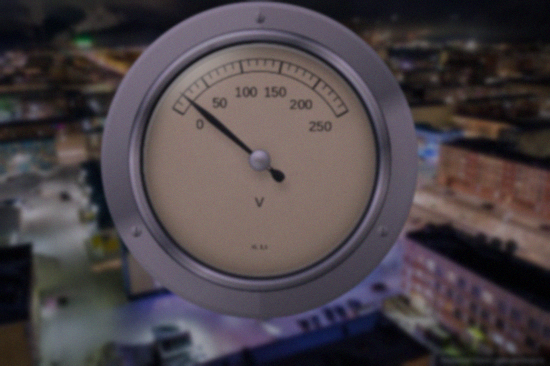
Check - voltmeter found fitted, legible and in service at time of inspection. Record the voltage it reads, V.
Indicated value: 20 V
